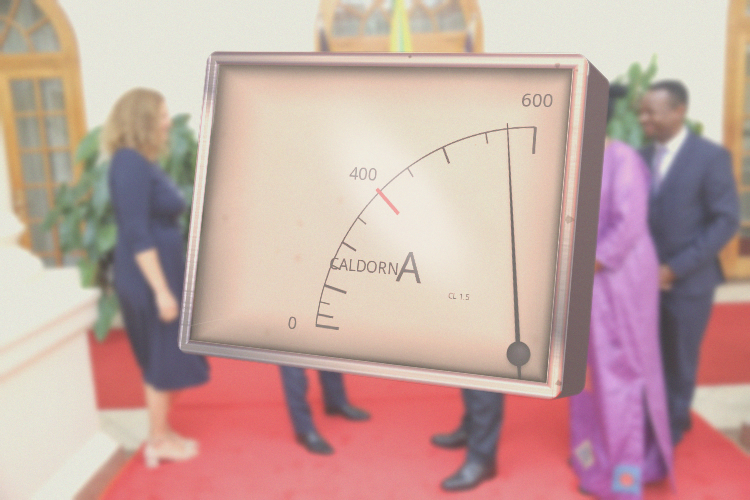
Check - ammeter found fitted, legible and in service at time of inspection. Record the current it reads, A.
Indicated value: 575 A
